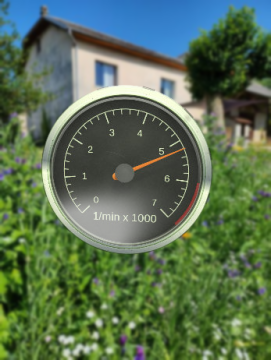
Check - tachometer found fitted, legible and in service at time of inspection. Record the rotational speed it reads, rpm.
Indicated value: 5200 rpm
